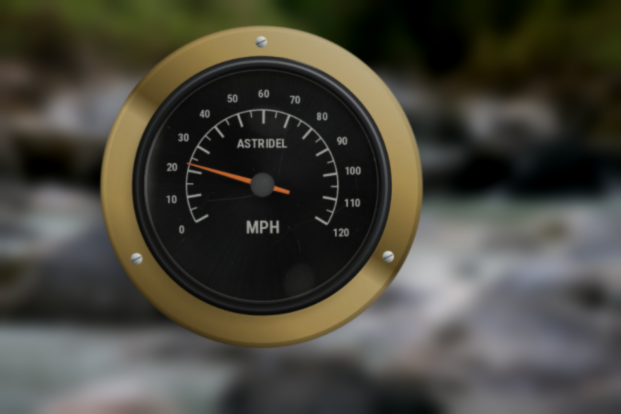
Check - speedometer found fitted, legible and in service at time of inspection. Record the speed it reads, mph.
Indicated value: 22.5 mph
